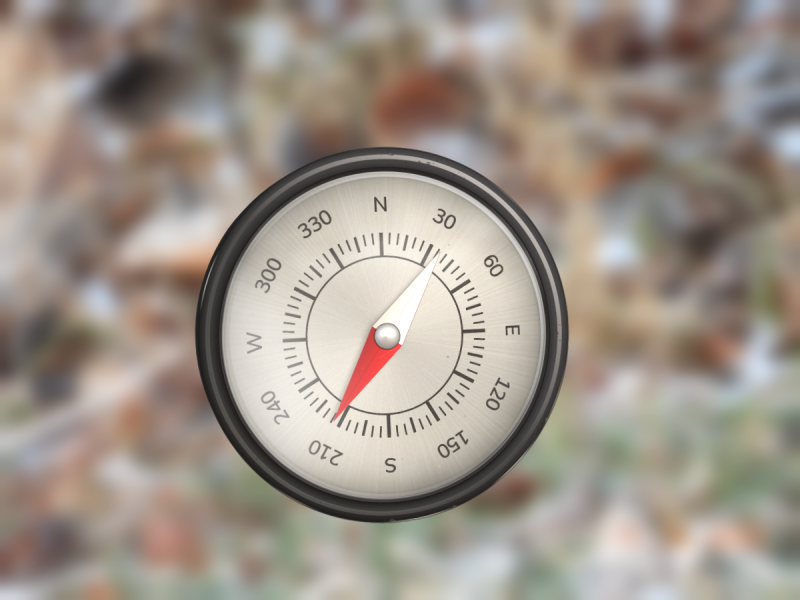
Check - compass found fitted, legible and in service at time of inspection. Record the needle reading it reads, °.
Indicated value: 215 °
